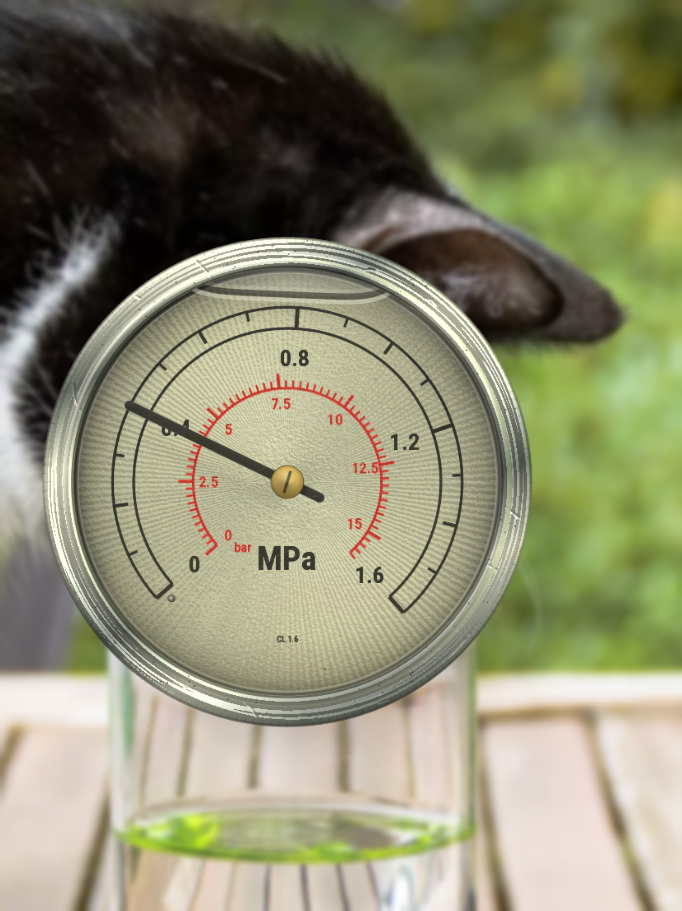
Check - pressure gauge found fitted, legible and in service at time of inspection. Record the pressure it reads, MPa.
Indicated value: 0.4 MPa
